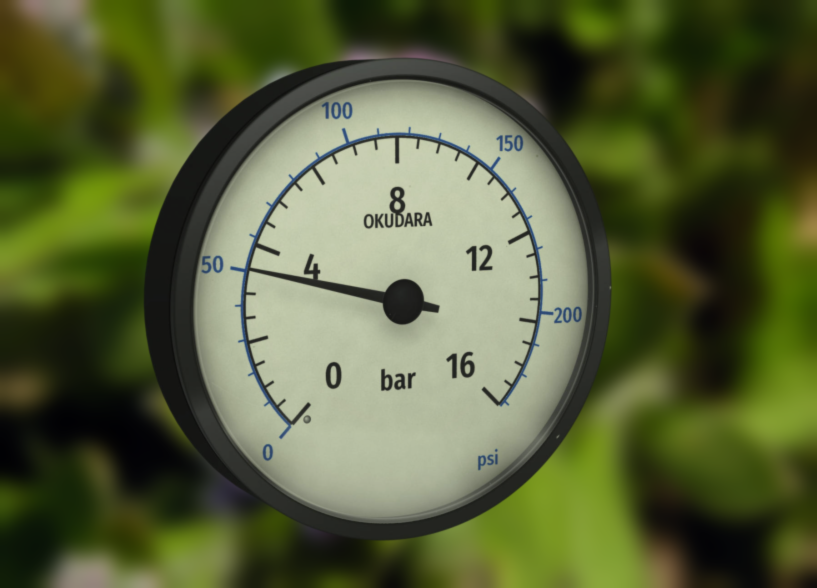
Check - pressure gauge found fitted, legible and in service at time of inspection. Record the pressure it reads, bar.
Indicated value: 3.5 bar
